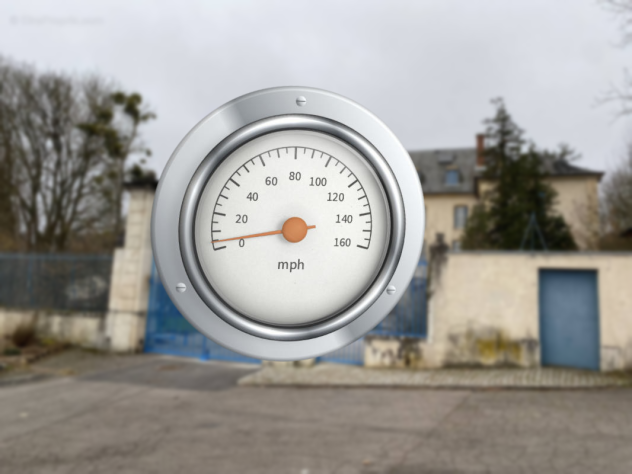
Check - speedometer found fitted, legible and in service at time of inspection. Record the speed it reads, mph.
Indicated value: 5 mph
